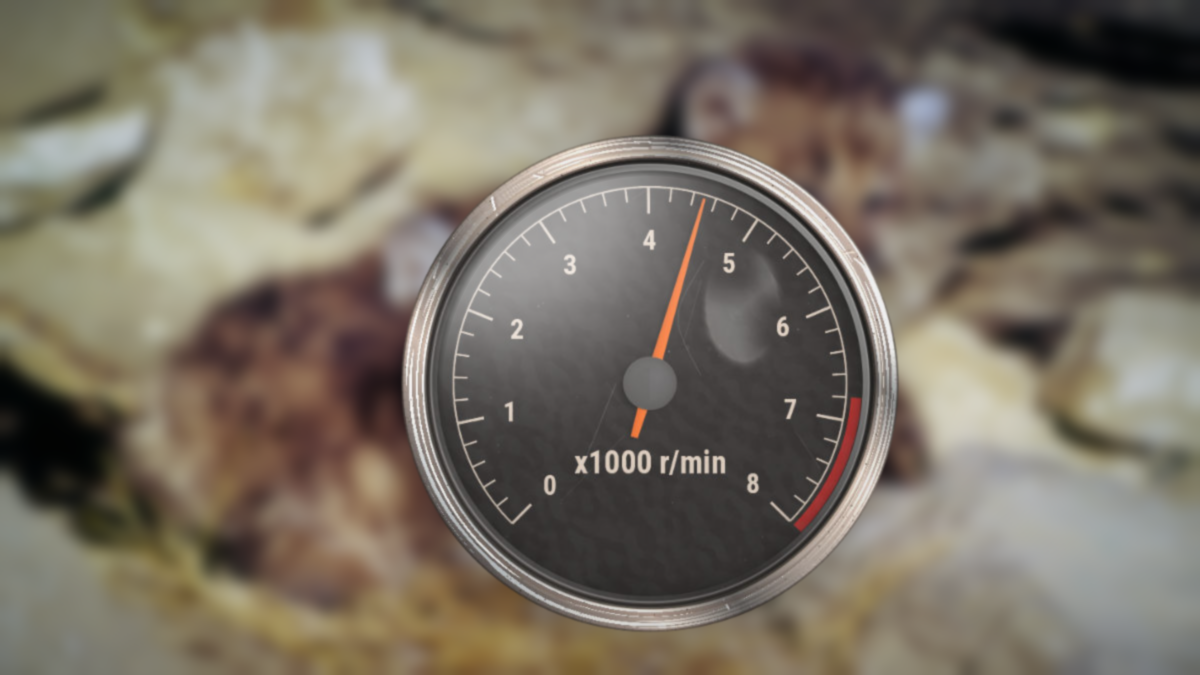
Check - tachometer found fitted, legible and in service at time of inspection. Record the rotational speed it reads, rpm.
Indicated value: 4500 rpm
